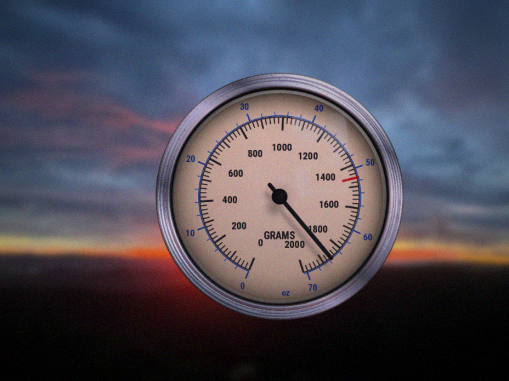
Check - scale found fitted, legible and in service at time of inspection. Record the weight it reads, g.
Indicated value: 1860 g
